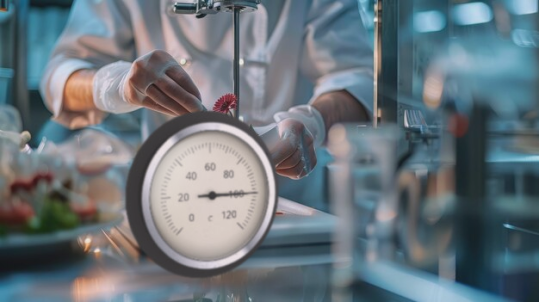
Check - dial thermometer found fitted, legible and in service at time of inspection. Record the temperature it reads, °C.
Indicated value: 100 °C
